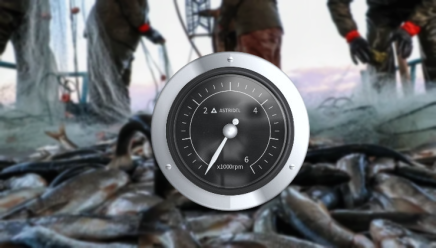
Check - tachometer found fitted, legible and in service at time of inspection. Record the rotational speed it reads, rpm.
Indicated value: 0 rpm
